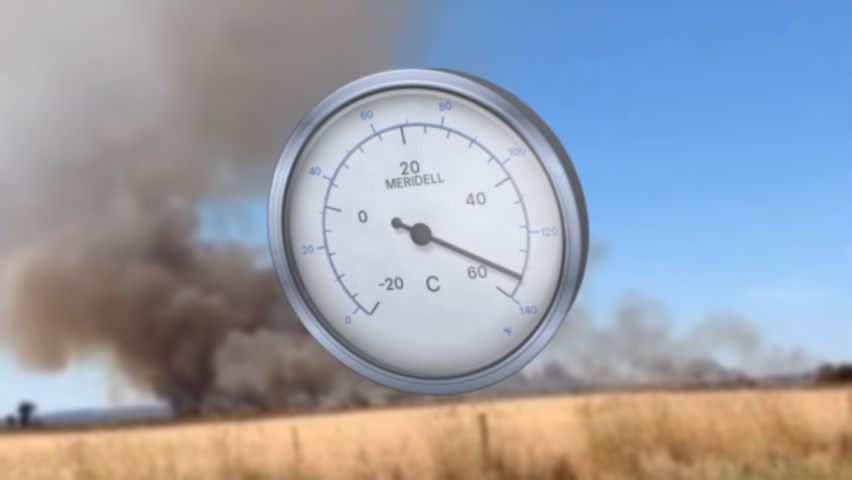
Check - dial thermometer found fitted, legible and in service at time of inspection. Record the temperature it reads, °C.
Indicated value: 56 °C
